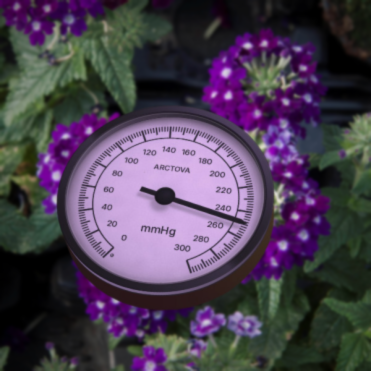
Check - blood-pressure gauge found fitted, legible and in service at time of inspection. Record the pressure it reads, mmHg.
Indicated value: 250 mmHg
